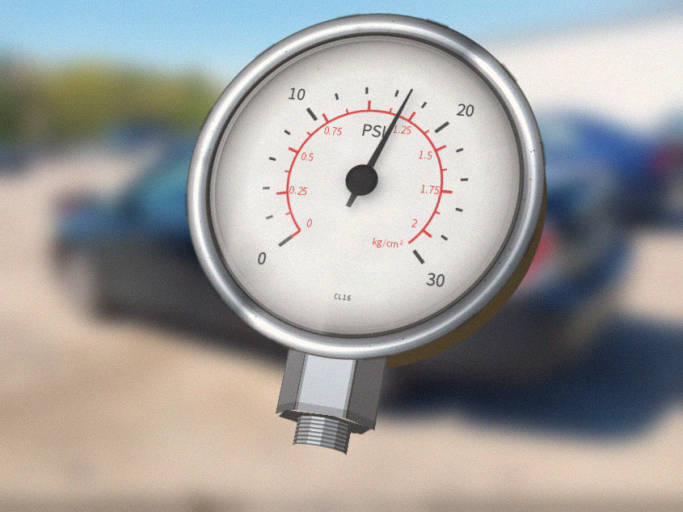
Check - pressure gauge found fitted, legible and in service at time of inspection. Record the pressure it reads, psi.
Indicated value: 17 psi
